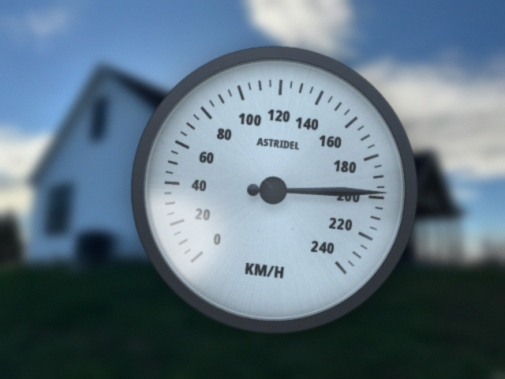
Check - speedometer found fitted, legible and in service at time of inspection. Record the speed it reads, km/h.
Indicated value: 197.5 km/h
